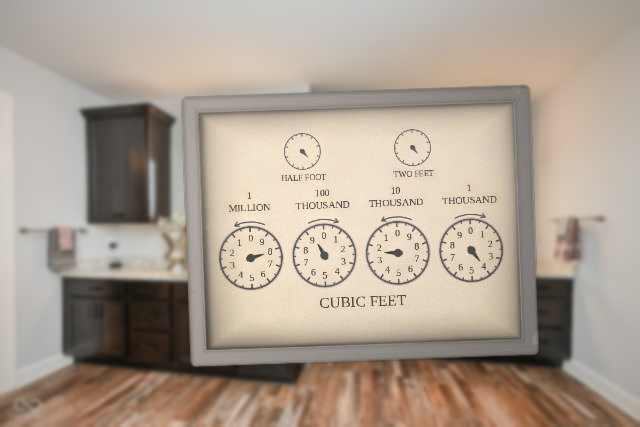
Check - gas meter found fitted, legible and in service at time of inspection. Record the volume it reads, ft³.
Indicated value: 792400 ft³
